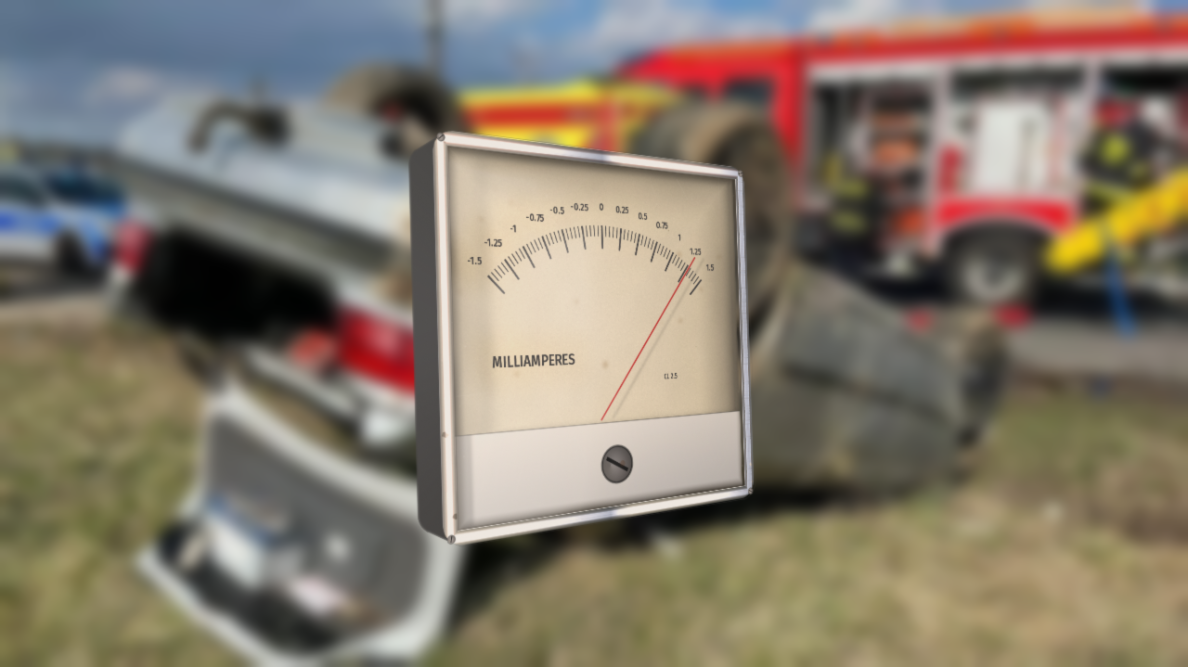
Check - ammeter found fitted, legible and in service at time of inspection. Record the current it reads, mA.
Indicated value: 1.25 mA
